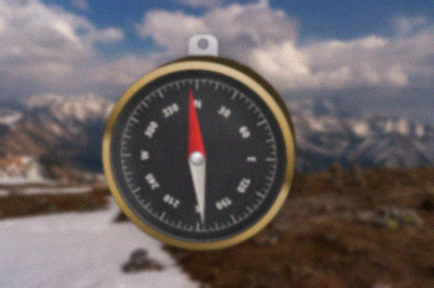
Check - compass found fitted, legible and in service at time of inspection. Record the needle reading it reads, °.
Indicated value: 355 °
